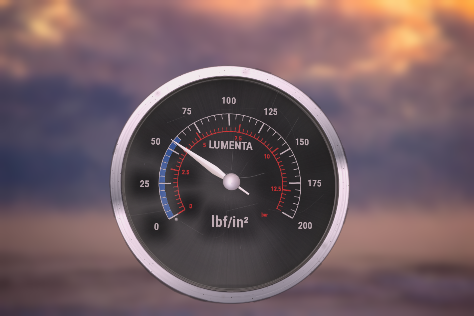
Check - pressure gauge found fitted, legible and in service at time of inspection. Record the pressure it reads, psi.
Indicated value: 55 psi
